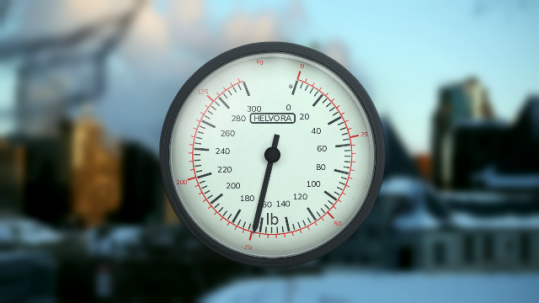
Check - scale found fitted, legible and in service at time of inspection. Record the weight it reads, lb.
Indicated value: 164 lb
